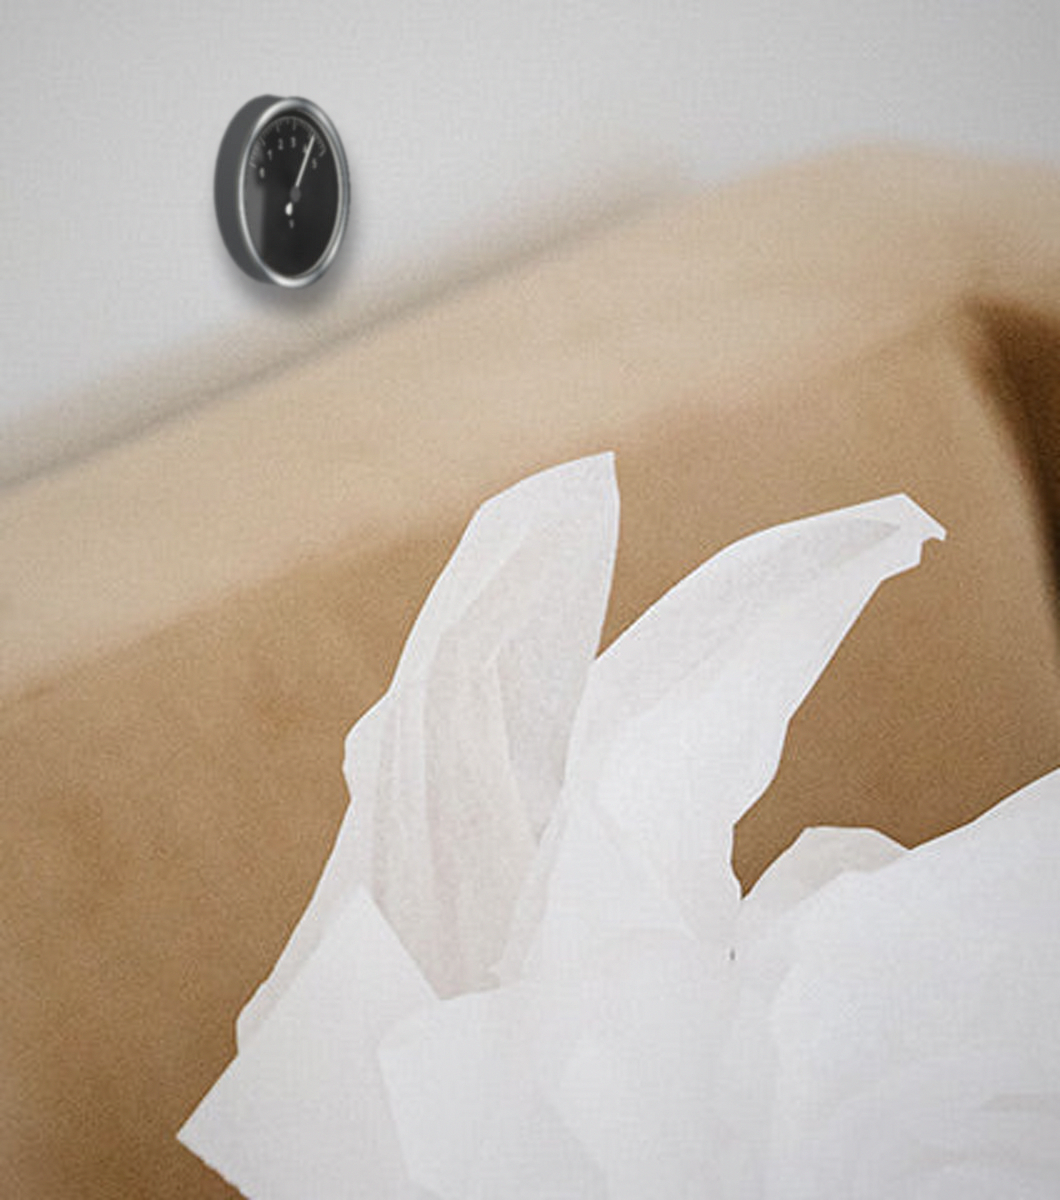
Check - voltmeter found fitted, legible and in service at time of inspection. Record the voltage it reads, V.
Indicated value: 4 V
